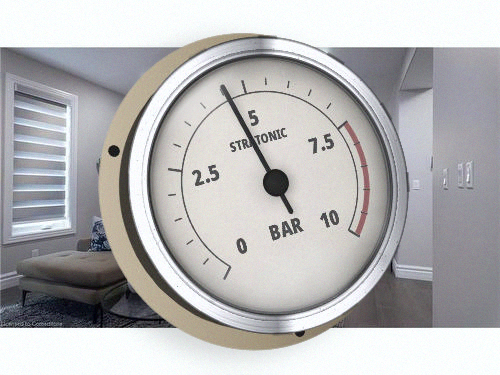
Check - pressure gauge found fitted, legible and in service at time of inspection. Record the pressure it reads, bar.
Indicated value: 4.5 bar
